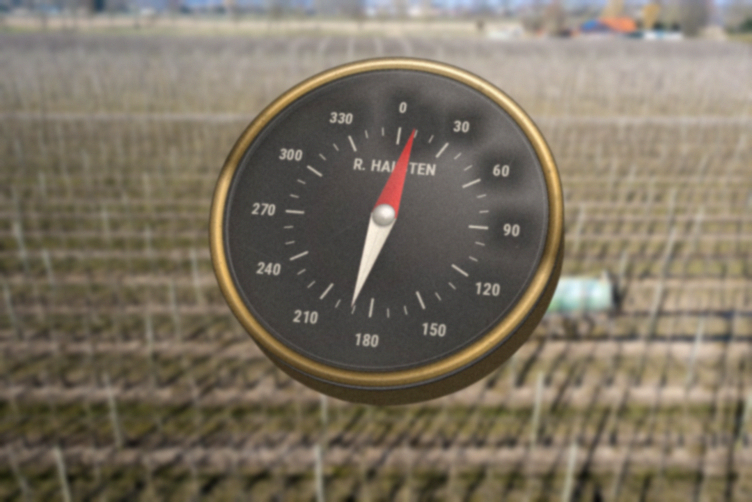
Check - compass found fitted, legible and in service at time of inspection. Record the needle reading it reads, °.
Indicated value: 10 °
